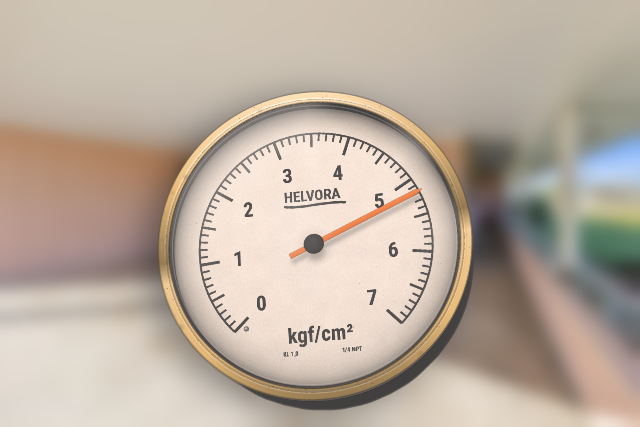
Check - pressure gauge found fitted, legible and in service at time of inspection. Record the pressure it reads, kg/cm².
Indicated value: 5.2 kg/cm²
